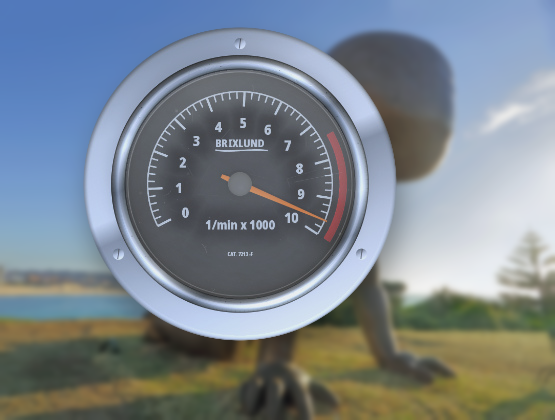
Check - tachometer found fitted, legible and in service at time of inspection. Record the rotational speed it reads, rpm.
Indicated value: 9600 rpm
